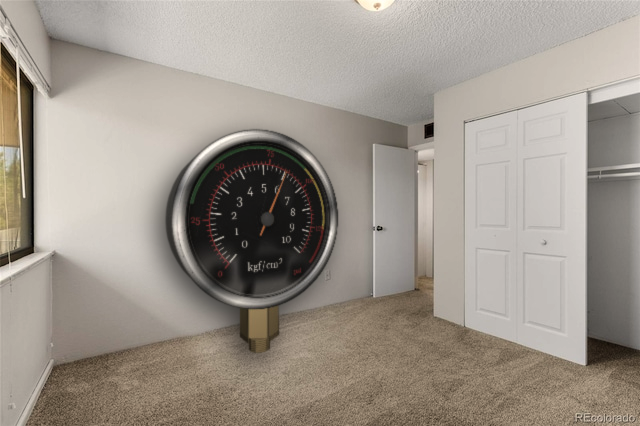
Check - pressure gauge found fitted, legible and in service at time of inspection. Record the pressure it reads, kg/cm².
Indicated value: 6 kg/cm²
